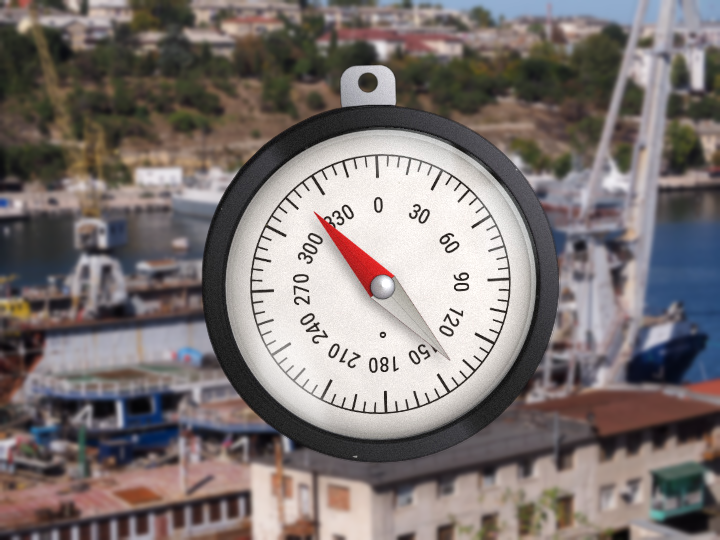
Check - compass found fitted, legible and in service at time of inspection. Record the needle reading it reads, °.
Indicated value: 320 °
